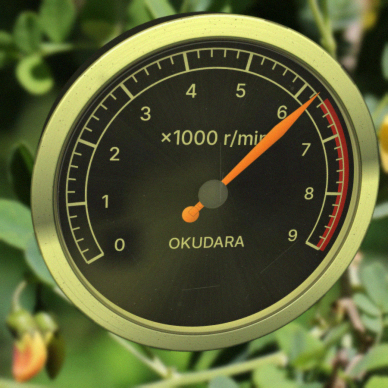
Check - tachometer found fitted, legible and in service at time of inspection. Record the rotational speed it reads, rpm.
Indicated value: 6200 rpm
